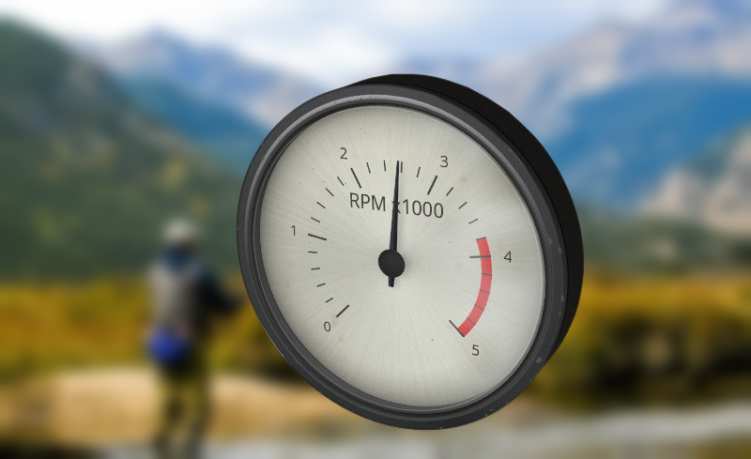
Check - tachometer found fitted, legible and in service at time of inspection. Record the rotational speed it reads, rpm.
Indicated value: 2600 rpm
